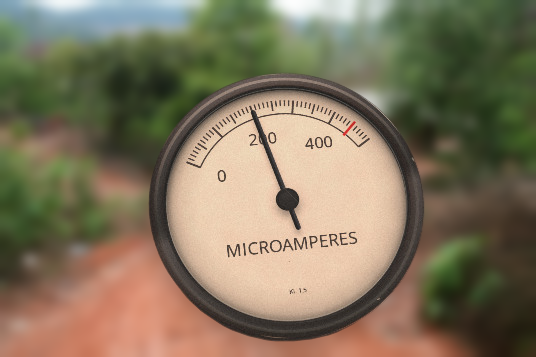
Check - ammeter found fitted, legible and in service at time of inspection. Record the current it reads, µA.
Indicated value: 200 µA
